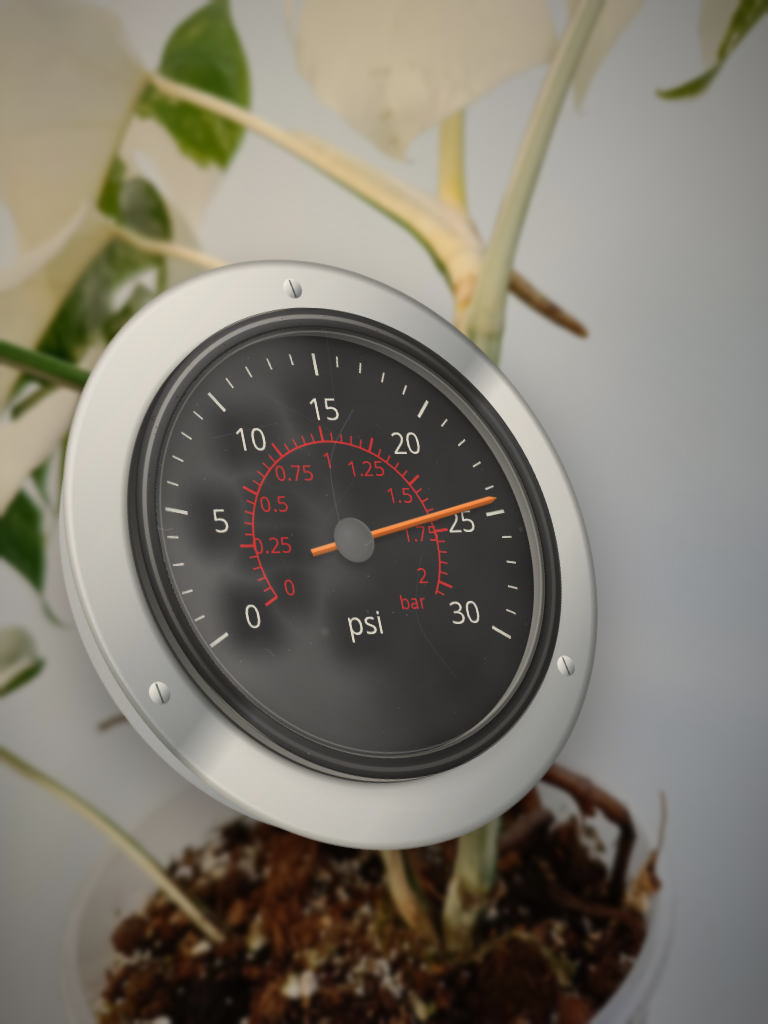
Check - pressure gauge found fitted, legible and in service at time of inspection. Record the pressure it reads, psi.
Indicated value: 24.5 psi
